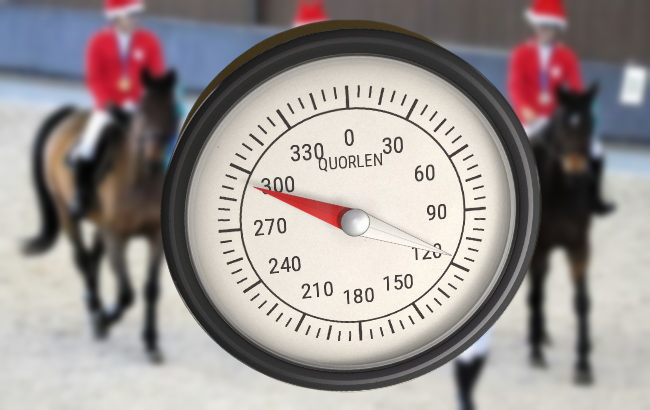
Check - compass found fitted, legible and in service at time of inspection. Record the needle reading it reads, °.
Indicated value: 295 °
